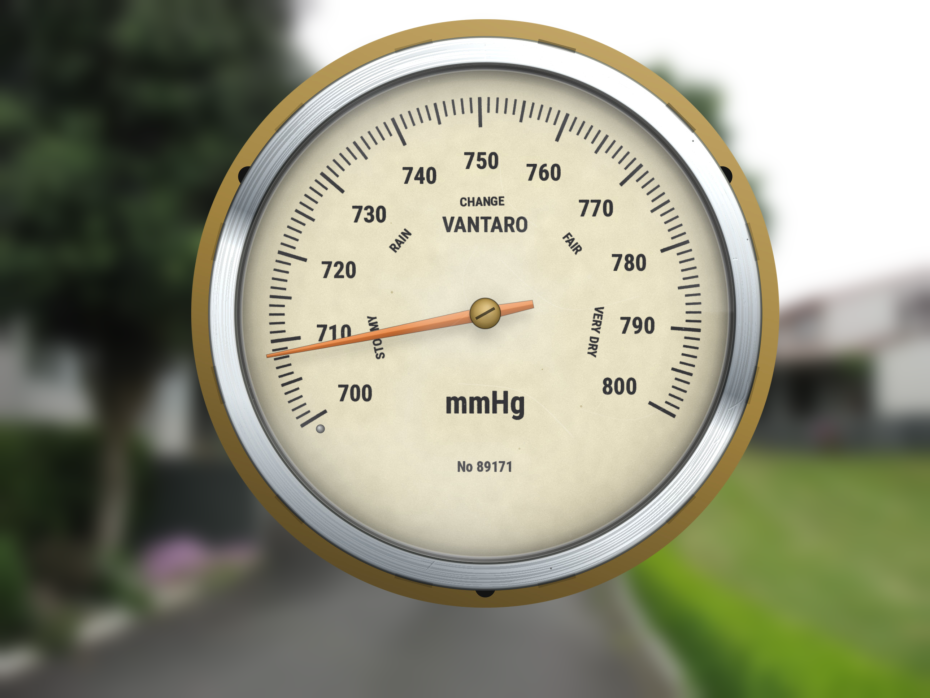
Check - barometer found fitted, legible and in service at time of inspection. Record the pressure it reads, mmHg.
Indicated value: 708.5 mmHg
